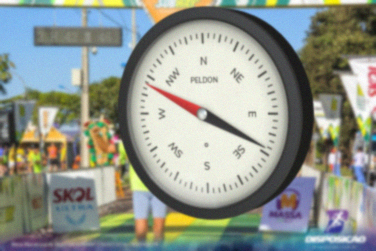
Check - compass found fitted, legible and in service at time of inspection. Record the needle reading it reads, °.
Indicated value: 295 °
